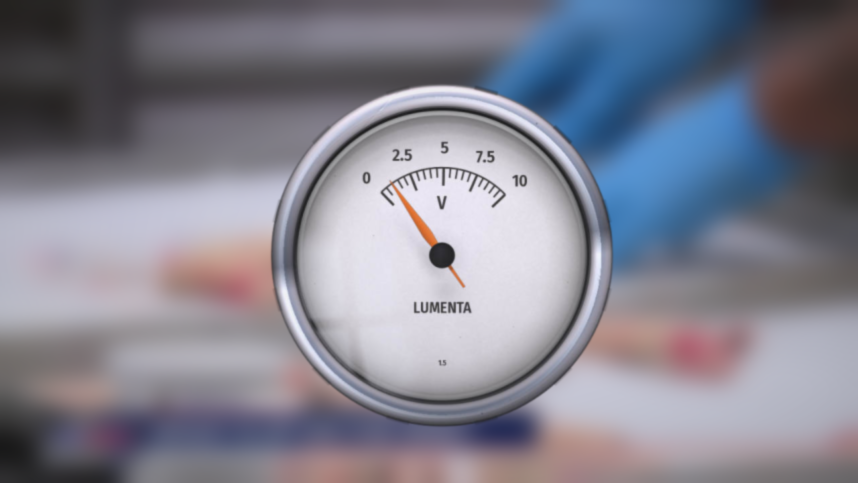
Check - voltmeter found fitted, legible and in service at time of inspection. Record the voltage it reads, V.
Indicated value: 1 V
